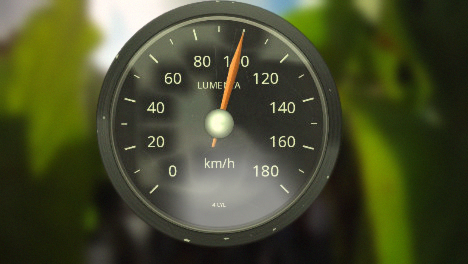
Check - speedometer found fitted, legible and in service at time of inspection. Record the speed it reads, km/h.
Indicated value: 100 km/h
